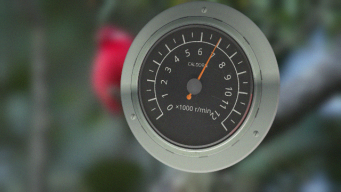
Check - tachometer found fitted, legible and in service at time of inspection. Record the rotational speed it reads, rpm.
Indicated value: 7000 rpm
